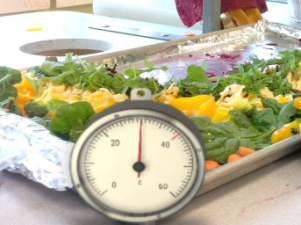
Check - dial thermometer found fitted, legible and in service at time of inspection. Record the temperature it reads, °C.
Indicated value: 30 °C
